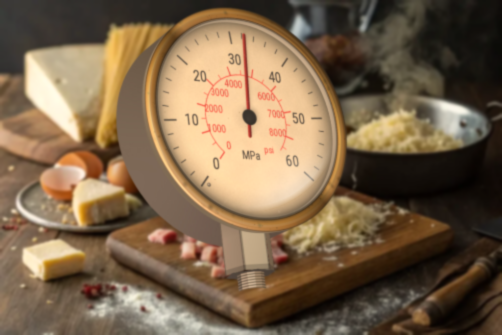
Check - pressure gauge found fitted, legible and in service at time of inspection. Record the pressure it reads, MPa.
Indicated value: 32 MPa
